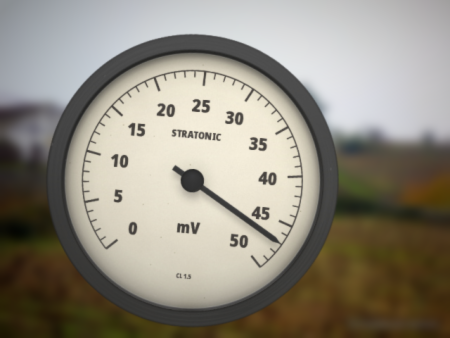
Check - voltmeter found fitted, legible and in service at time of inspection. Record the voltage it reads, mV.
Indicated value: 47 mV
